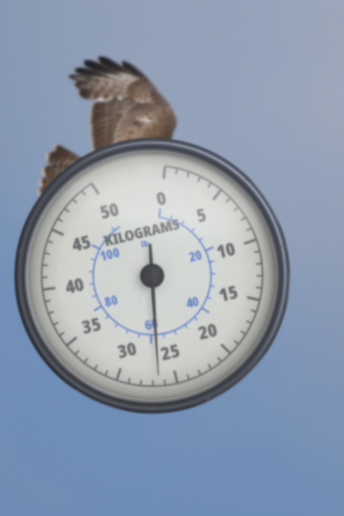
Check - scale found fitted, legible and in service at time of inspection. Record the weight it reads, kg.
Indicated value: 26.5 kg
